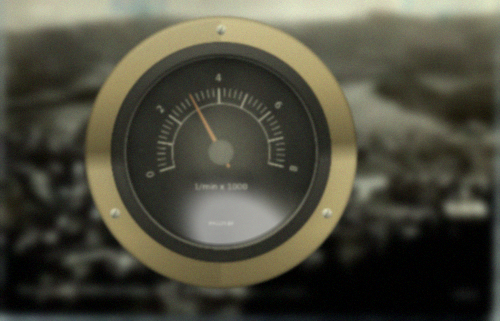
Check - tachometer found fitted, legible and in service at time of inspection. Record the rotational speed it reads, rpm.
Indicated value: 3000 rpm
